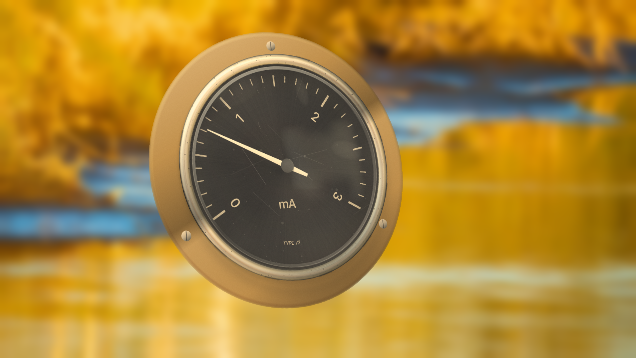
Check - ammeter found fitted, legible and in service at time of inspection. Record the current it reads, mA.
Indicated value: 0.7 mA
